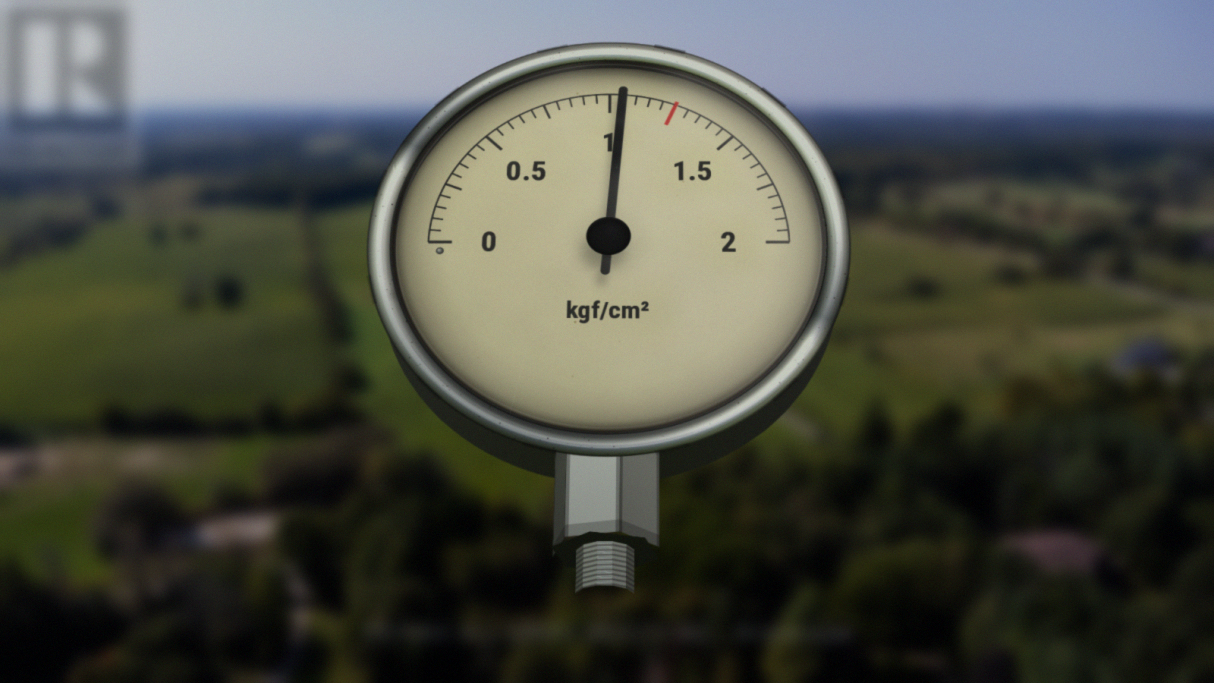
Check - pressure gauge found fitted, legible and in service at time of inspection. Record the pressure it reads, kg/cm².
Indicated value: 1.05 kg/cm²
